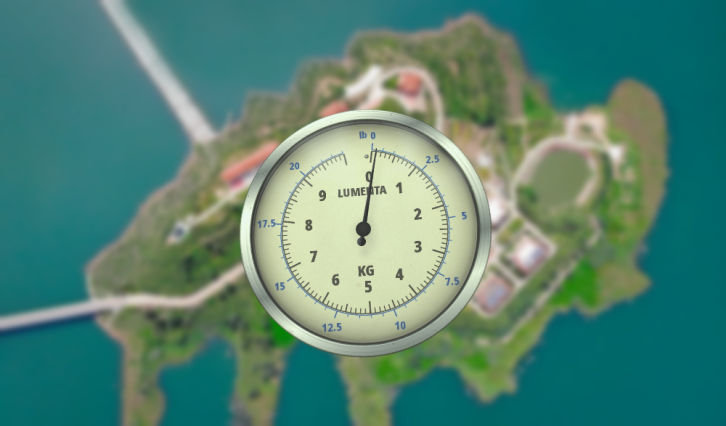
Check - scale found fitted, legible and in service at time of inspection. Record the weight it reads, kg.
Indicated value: 0.1 kg
